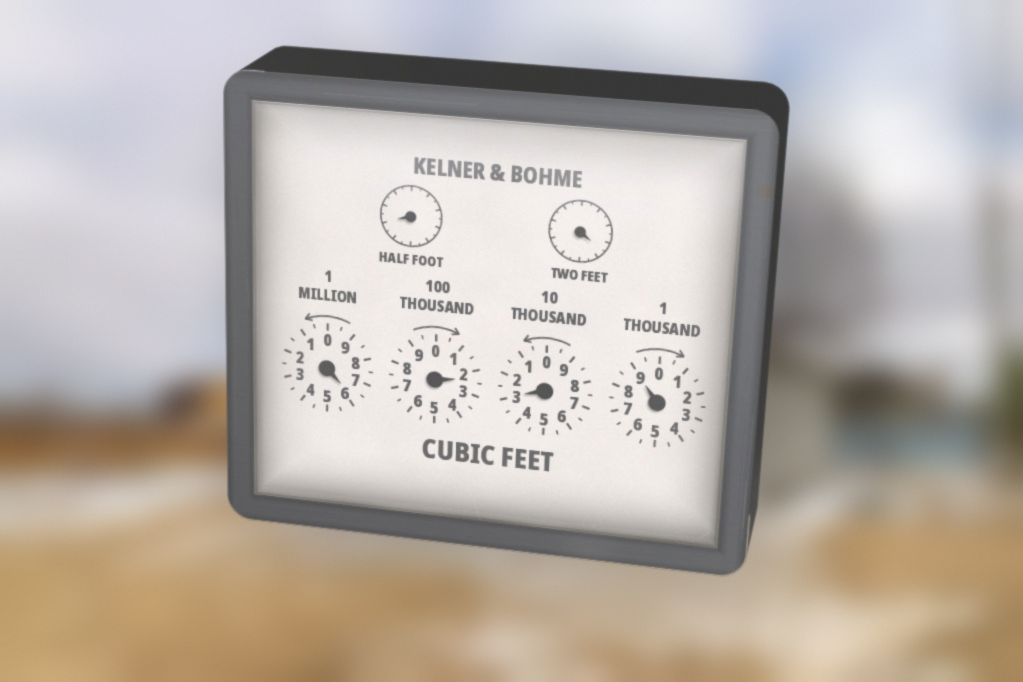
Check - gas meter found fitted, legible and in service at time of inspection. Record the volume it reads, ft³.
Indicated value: 622900 ft³
